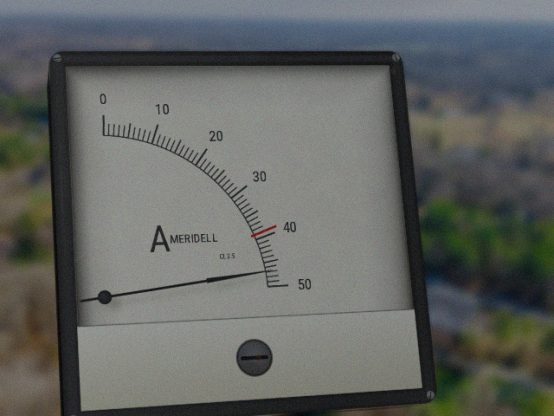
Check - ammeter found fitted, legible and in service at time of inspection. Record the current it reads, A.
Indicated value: 47 A
